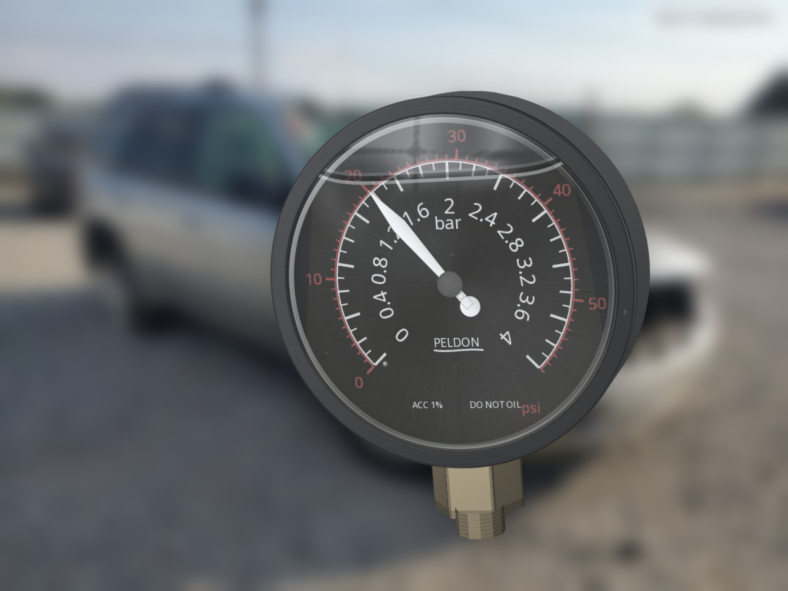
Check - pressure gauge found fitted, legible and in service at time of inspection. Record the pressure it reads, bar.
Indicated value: 1.4 bar
